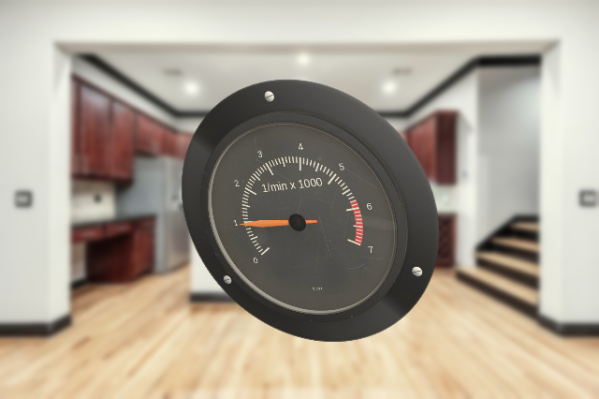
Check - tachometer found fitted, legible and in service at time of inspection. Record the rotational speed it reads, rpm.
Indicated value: 1000 rpm
